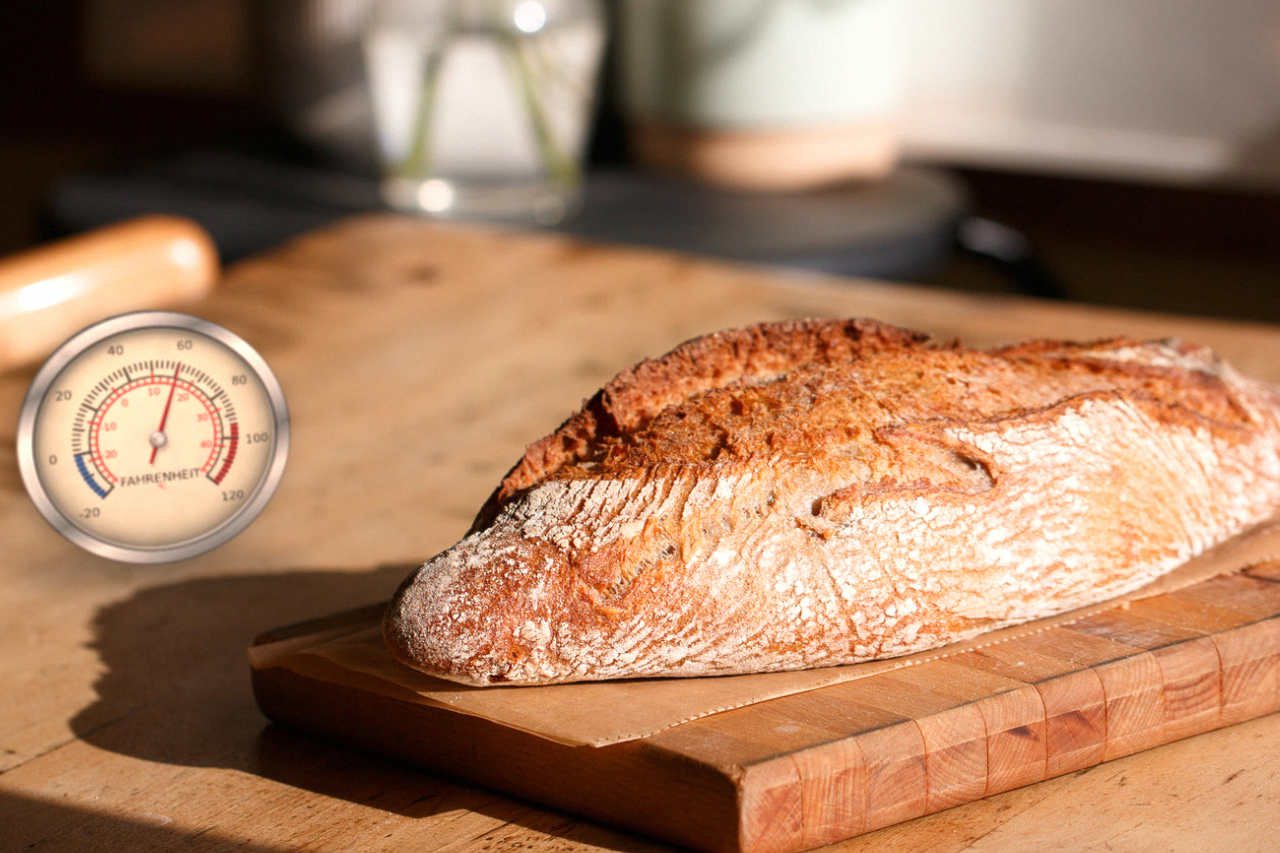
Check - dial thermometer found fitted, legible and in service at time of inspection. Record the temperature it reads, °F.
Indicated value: 60 °F
